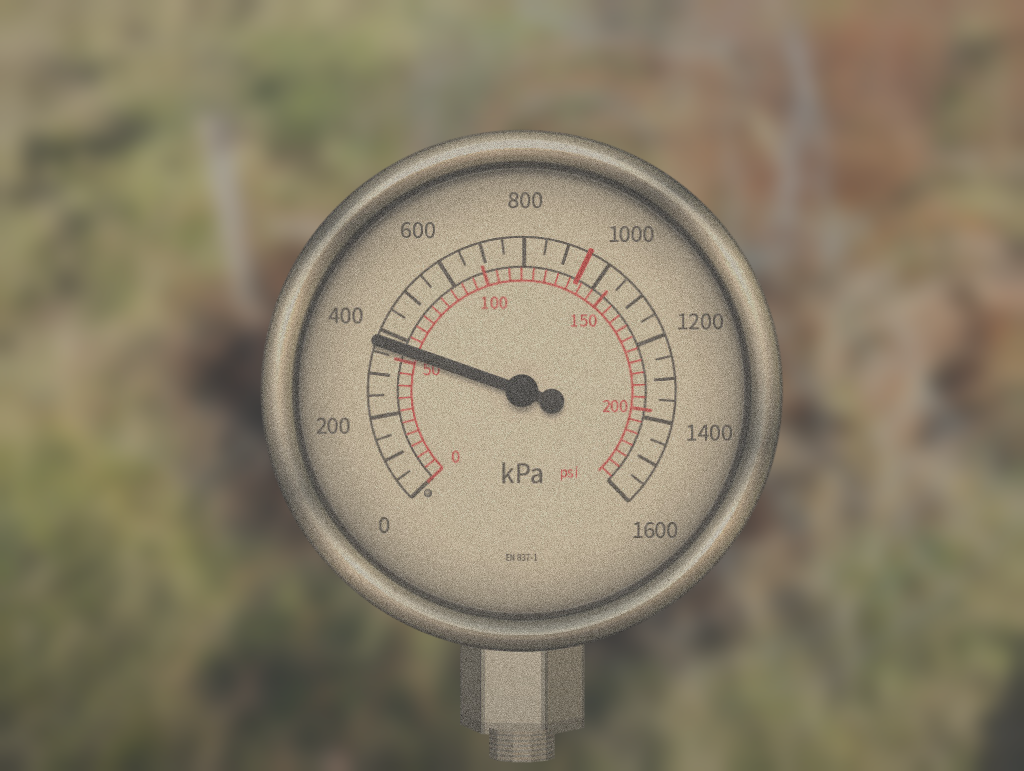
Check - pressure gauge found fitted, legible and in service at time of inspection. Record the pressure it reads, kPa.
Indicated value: 375 kPa
